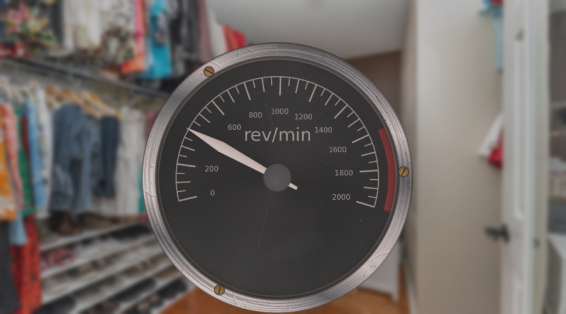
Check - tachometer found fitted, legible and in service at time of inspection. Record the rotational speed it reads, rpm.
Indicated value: 400 rpm
